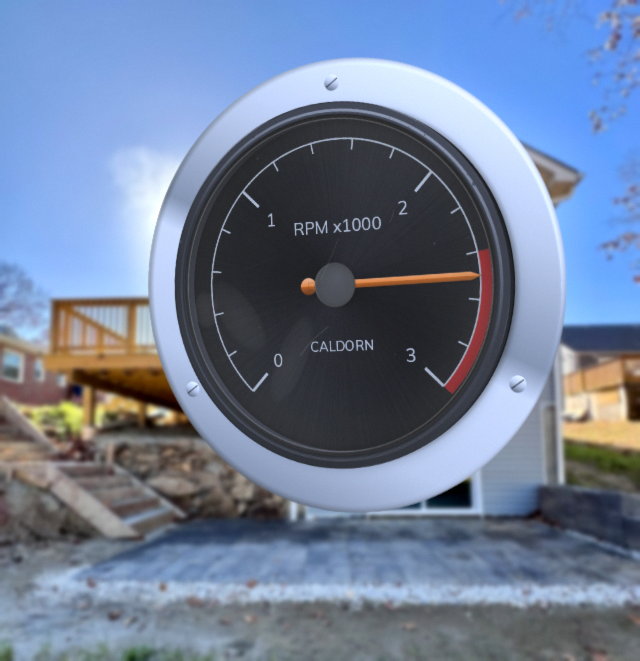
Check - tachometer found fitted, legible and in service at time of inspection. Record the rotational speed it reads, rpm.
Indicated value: 2500 rpm
